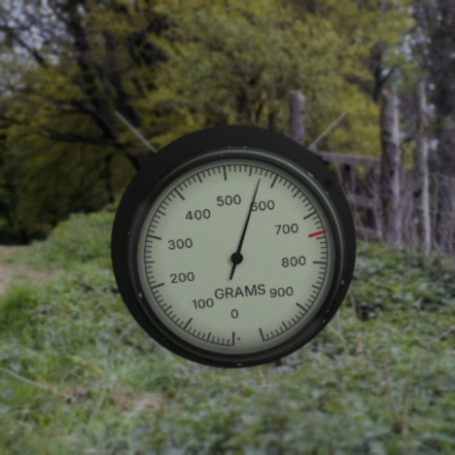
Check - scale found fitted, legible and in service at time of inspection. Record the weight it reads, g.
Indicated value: 570 g
